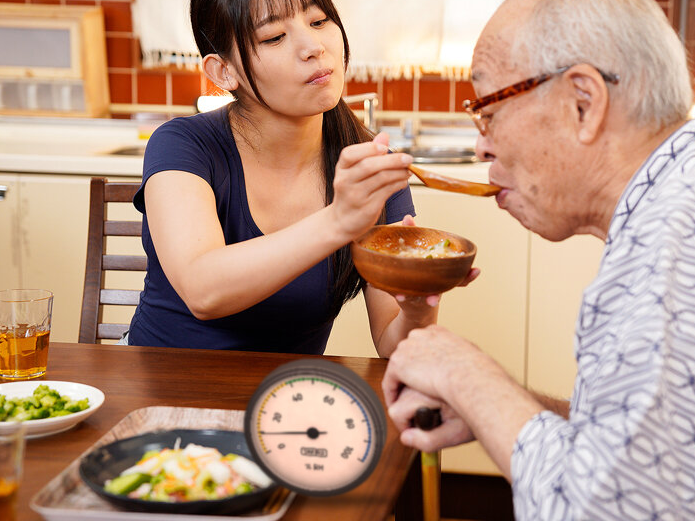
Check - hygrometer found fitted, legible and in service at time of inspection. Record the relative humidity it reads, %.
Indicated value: 10 %
